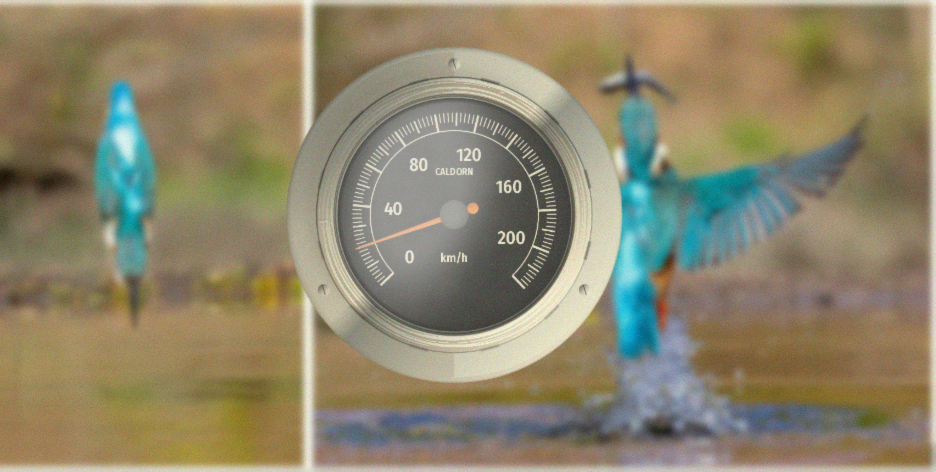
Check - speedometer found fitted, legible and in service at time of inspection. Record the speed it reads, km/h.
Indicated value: 20 km/h
